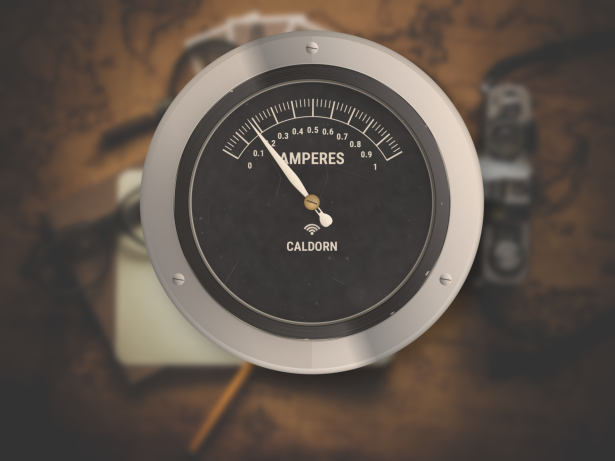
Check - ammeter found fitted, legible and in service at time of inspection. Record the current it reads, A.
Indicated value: 0.18 A
